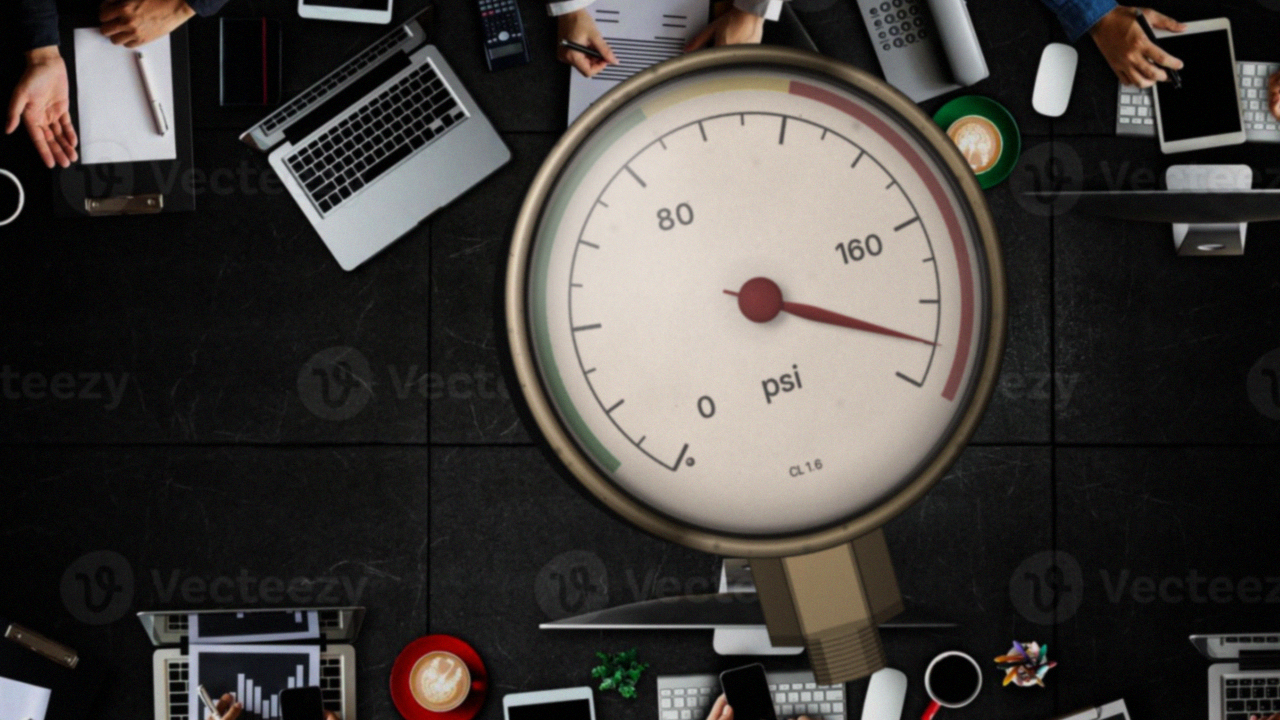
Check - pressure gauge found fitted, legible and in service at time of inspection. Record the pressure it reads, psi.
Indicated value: 190 psi
